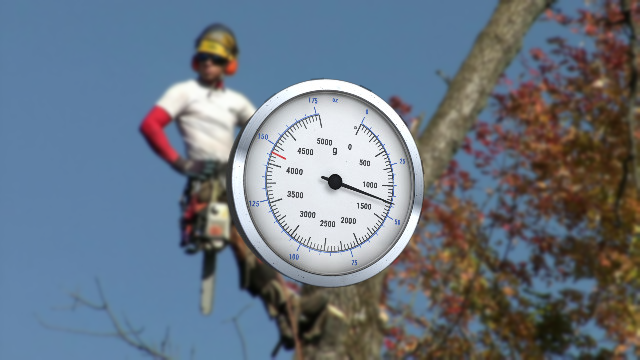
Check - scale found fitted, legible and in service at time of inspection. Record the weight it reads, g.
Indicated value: 1250 g
